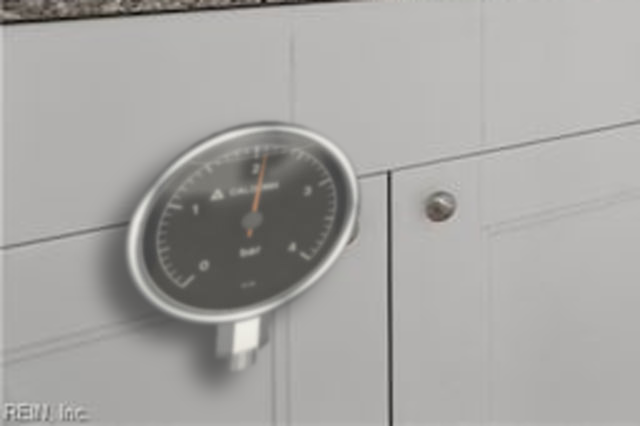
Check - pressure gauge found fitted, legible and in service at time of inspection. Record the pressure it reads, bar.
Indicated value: 2.1 bar
